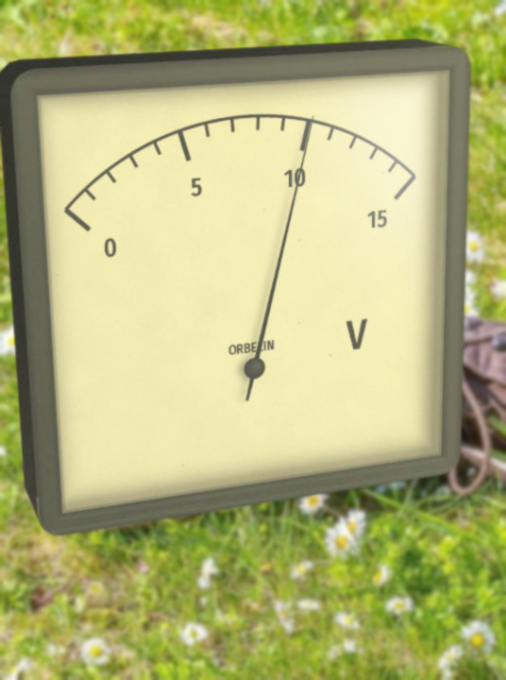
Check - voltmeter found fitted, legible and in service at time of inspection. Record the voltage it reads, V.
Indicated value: 10 V
